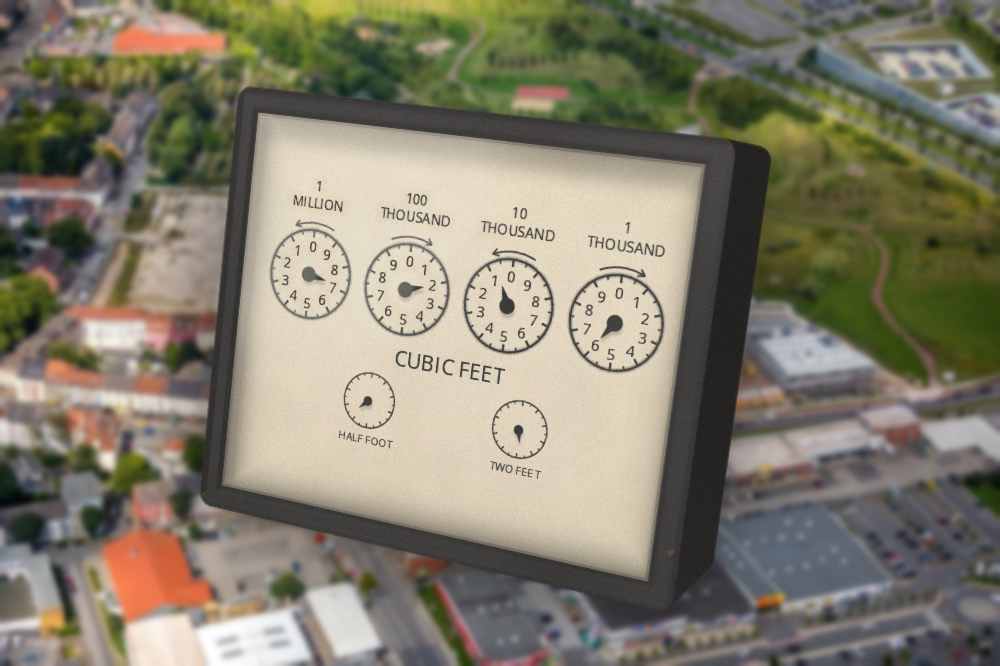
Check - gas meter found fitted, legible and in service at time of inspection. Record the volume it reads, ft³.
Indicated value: 720600 ft³
